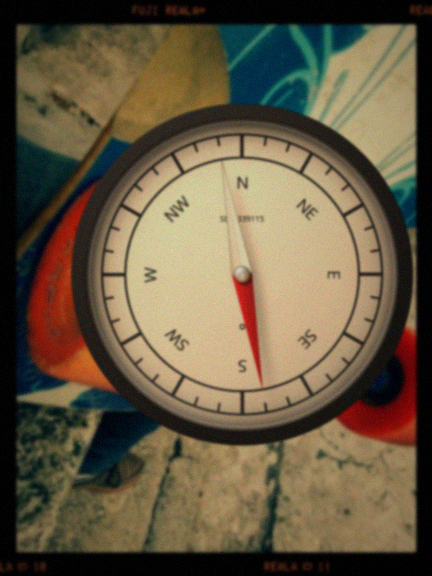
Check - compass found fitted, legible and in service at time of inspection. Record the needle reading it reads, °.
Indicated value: 170 °
